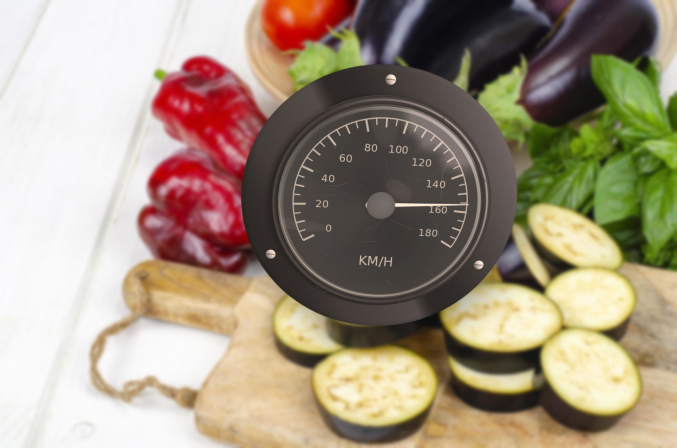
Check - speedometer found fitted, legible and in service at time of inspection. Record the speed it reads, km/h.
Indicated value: 155 km/h
